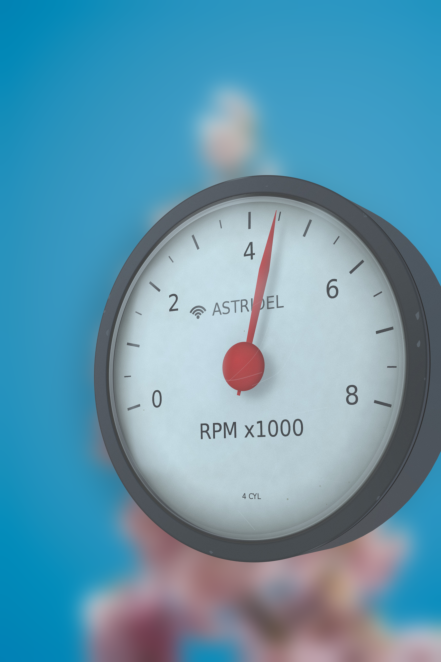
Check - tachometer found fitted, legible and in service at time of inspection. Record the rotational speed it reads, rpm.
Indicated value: 4500 rpm
